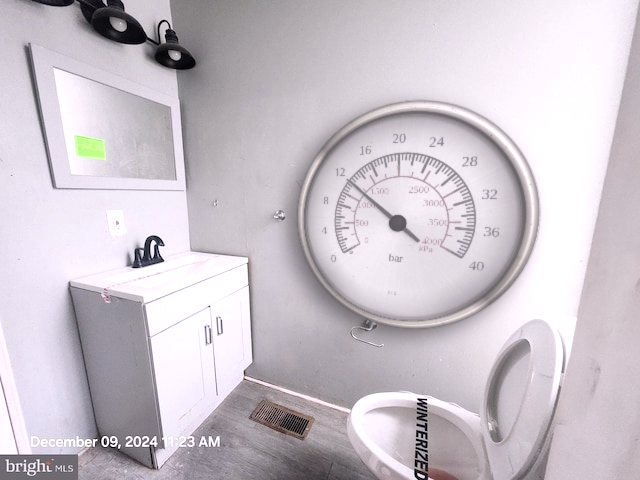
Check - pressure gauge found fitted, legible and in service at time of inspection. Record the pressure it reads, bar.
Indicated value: 12 bar
